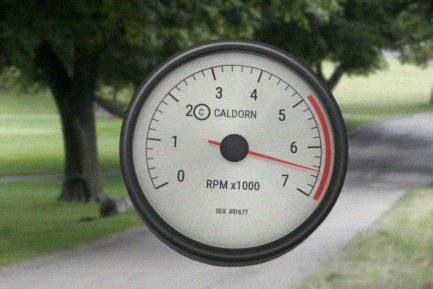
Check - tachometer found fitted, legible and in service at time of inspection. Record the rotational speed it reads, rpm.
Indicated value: 6500 rpm
